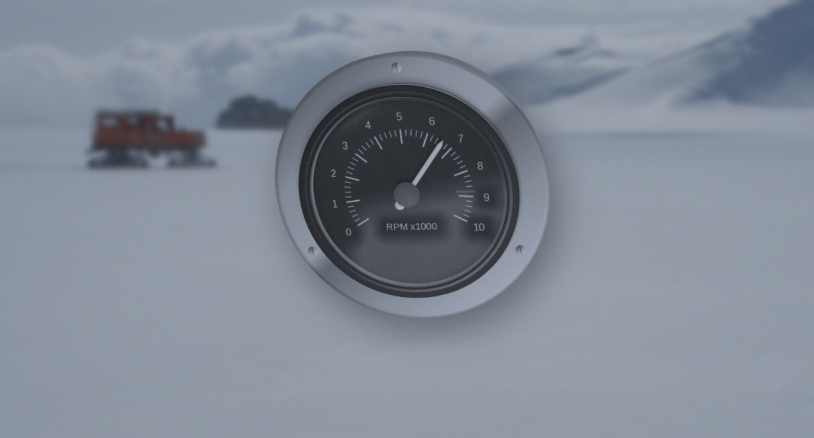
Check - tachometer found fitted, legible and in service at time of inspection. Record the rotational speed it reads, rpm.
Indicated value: 6600 rpm
